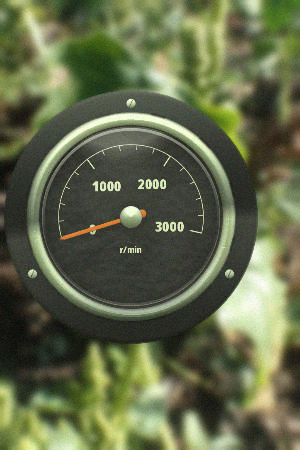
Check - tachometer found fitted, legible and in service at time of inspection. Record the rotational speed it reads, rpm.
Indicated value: 0 rpm
